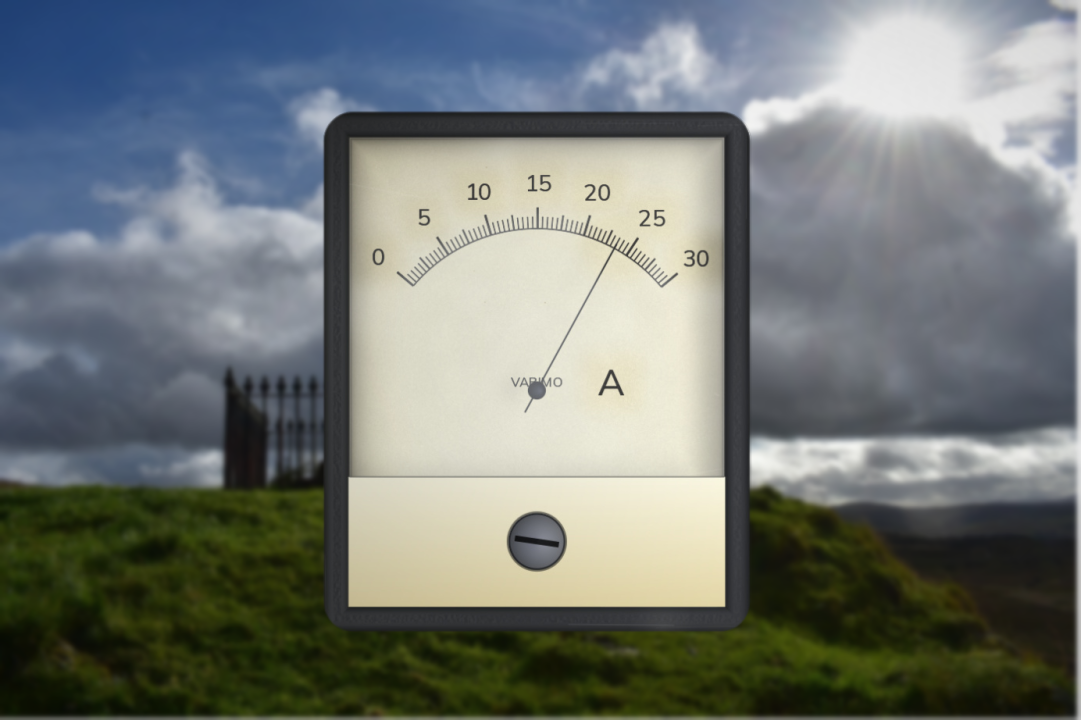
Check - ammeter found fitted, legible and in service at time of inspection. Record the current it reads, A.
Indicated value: 23.5 A
